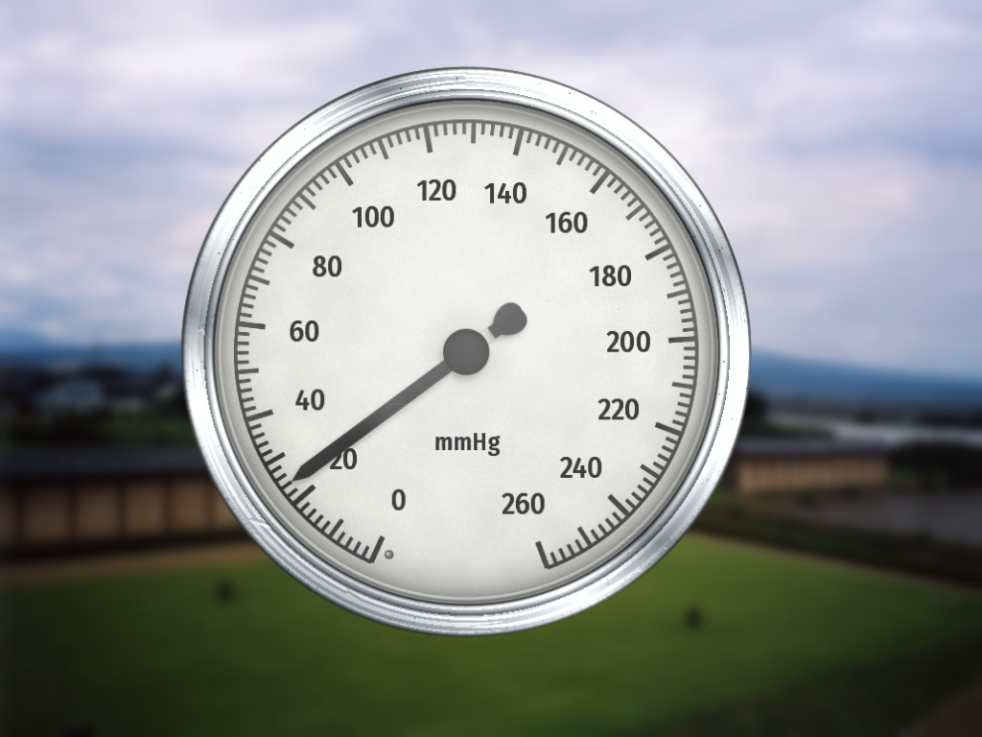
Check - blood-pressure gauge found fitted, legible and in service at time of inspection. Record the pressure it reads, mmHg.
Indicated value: 24 mmHg
